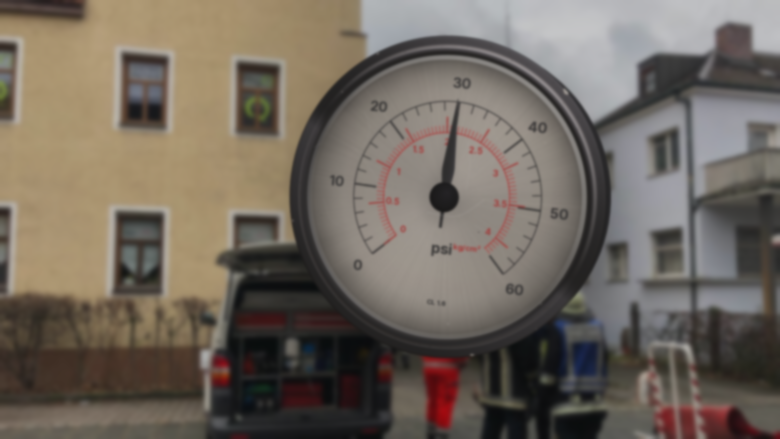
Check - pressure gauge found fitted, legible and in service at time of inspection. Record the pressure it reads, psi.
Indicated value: 30 psi
